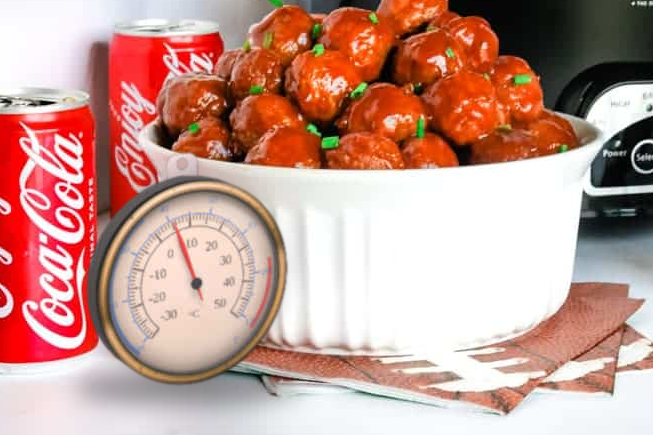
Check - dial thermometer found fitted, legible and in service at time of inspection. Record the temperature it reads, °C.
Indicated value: 5 °C
